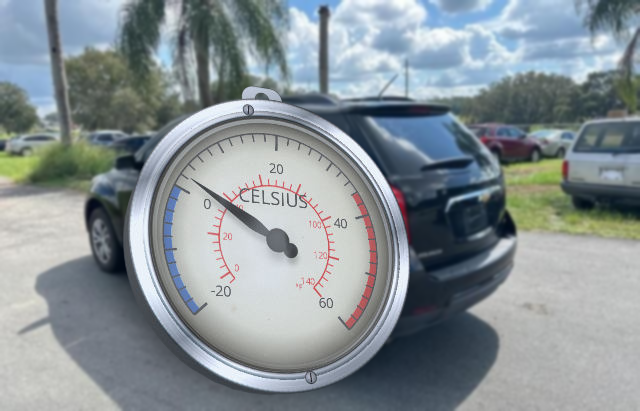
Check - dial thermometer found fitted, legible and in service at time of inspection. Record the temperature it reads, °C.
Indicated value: 2 °C
